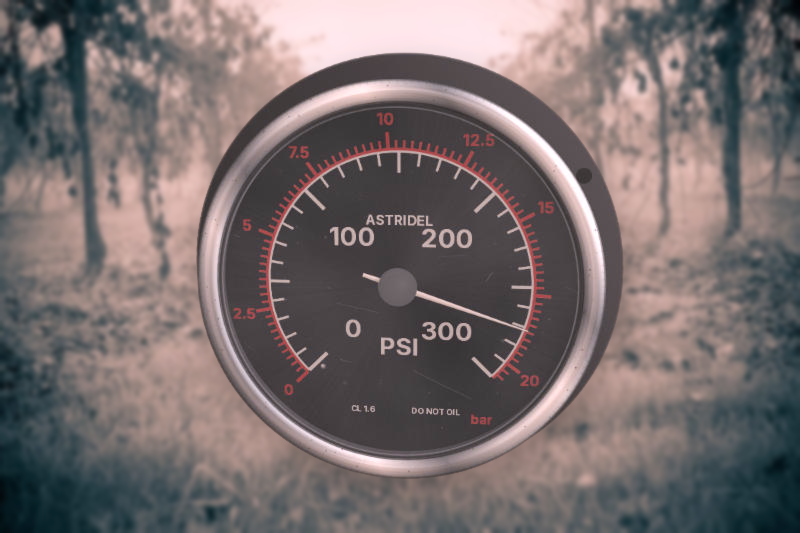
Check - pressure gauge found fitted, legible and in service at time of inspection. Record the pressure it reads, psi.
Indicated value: 270 psi
